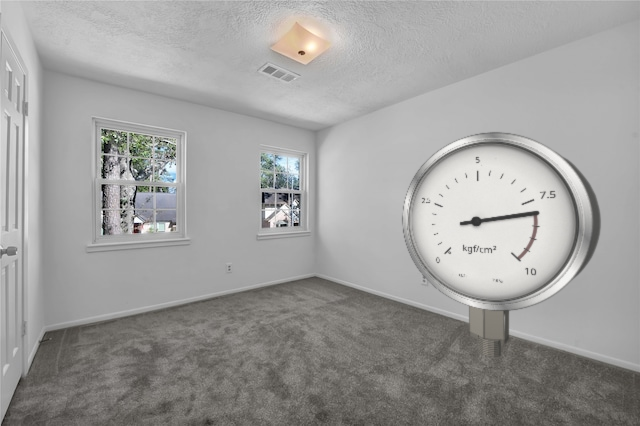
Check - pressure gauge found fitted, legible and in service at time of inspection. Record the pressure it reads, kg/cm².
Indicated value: 8 kg/cm²
